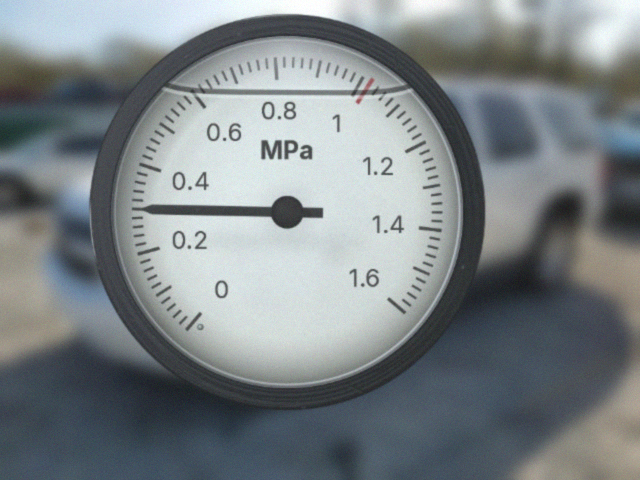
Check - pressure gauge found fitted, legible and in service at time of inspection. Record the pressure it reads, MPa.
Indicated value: 0.3 MPa
